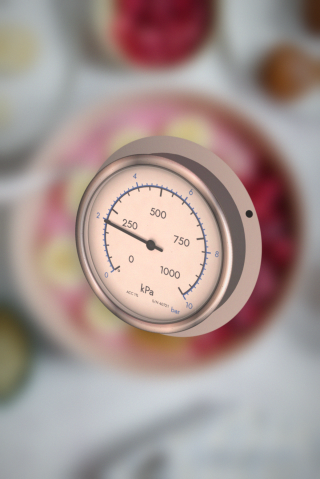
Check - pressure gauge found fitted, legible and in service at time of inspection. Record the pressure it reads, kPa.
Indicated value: 200 kPa
